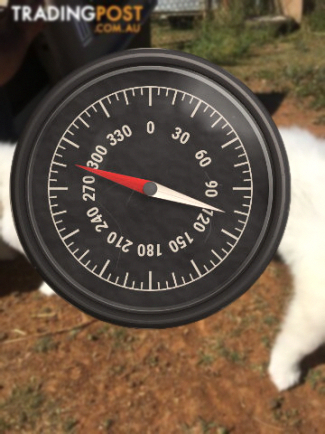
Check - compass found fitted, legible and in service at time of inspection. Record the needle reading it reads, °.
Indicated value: 287.5 °
